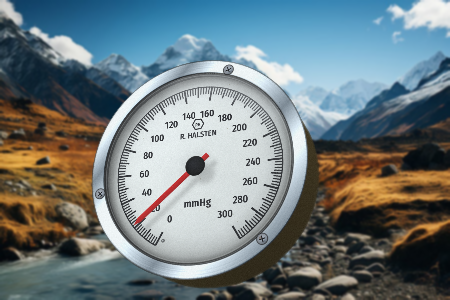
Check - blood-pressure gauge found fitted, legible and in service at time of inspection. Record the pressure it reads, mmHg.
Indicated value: 20 mmHg
